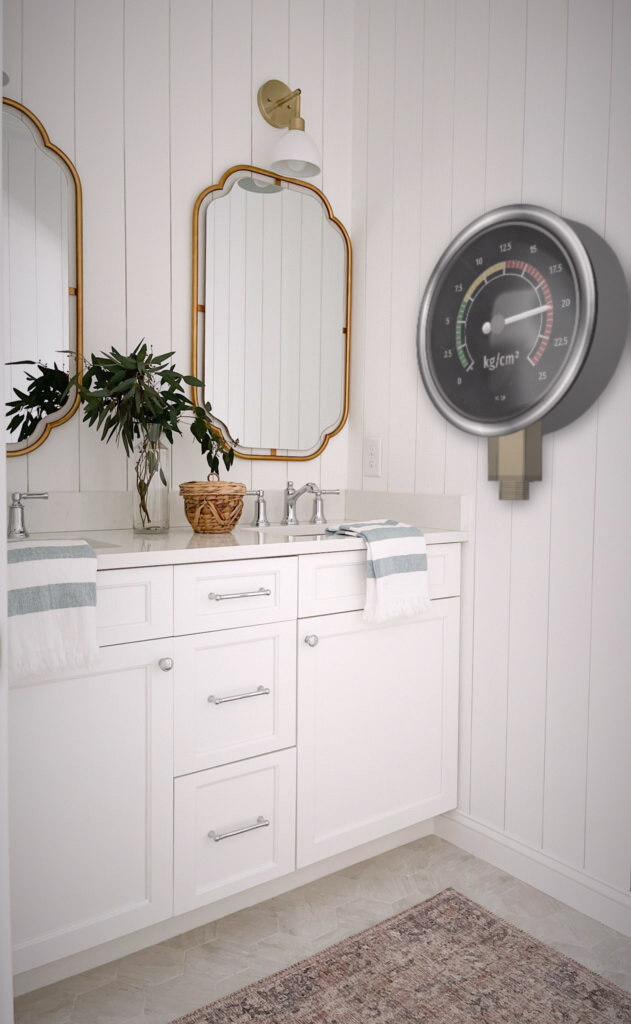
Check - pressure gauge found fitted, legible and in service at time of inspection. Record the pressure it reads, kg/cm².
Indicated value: 20 kg/cm²
